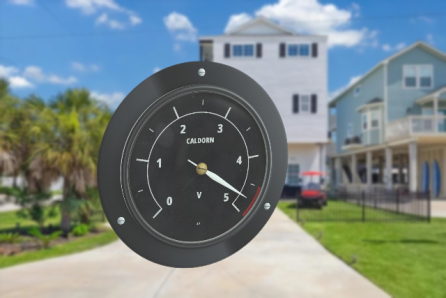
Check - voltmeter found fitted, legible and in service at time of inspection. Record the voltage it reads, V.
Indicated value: 4.75 V
